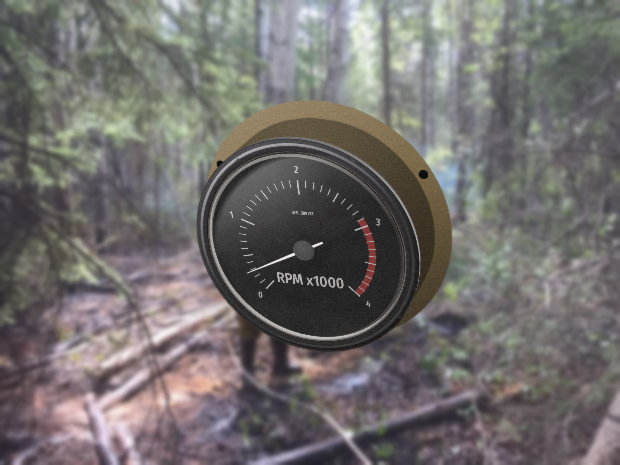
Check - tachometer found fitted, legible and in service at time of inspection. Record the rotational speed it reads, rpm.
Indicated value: 300 rpm
